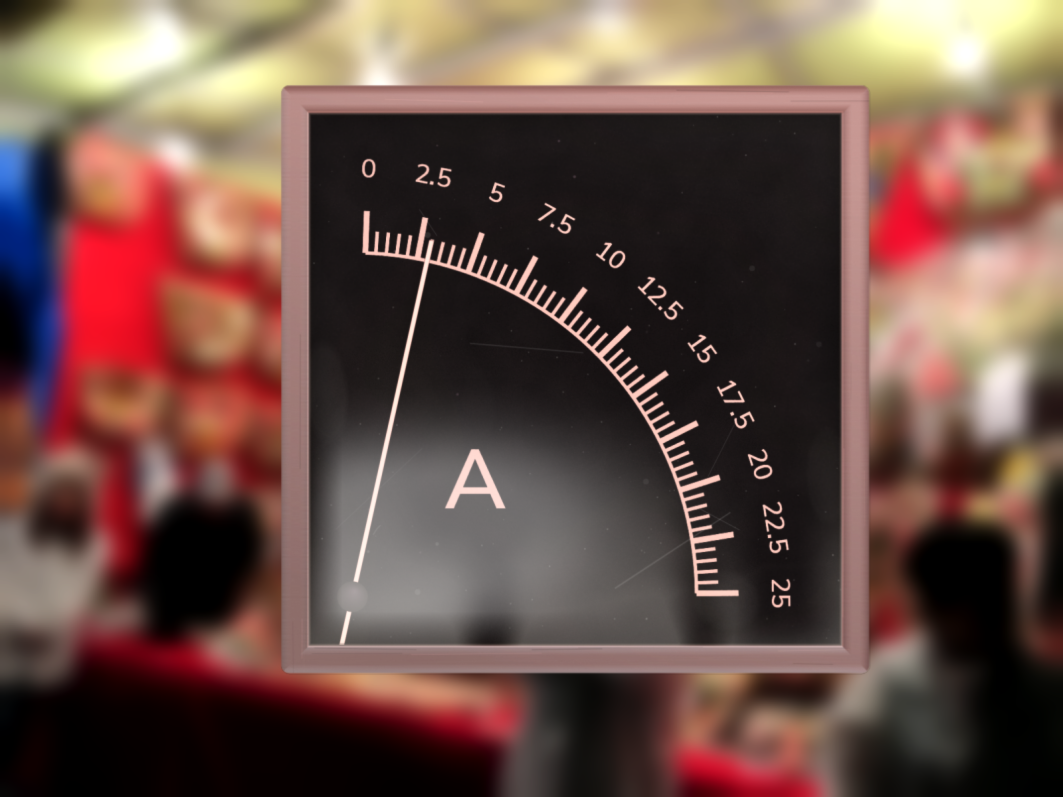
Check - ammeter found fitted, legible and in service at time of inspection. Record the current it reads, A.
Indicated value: 3 A
